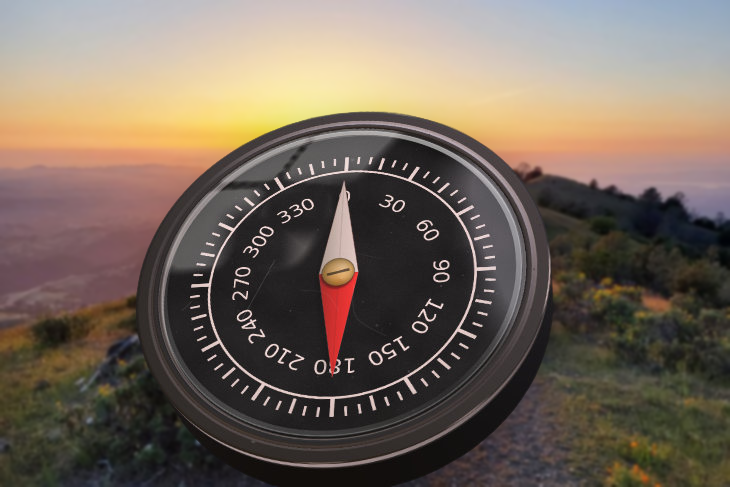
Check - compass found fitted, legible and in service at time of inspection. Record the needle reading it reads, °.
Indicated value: 180 °
